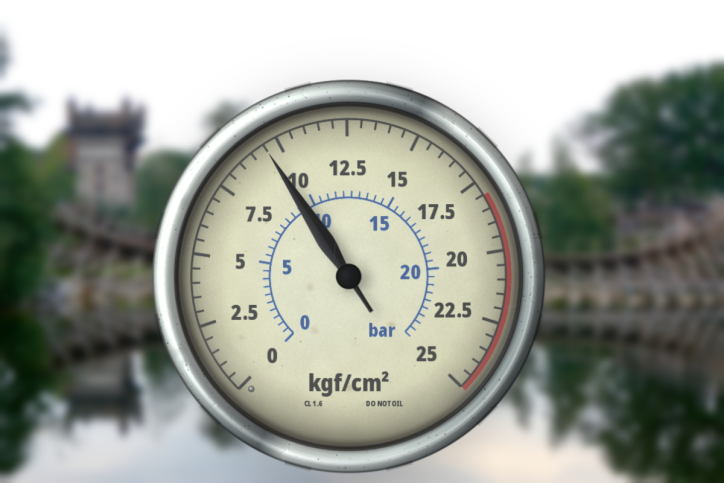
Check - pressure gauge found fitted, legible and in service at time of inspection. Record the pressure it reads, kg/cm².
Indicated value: 9.5 kg/cm²
